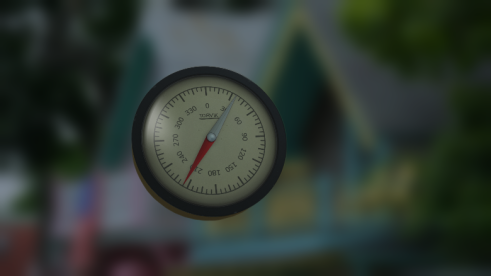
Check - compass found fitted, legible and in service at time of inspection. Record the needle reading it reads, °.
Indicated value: 215 °
